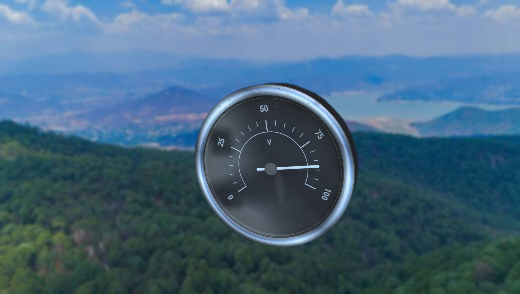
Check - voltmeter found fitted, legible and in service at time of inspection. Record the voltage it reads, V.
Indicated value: 87.5 V
